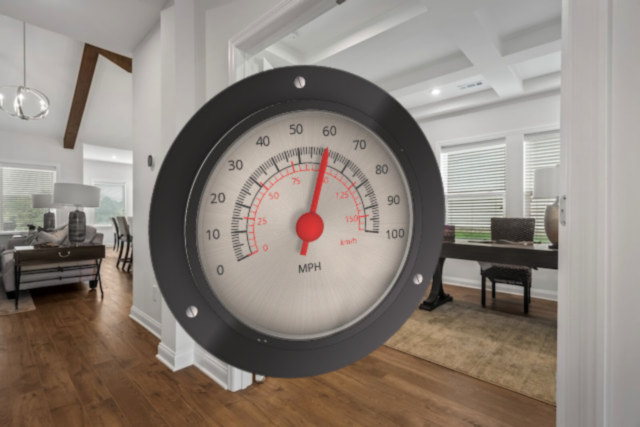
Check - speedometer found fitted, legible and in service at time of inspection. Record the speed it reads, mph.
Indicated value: 60 mph
